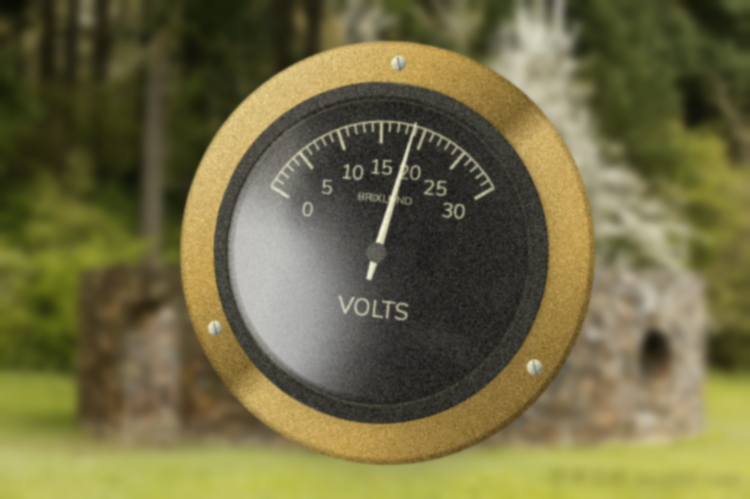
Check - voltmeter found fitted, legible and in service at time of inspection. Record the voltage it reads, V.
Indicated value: 19 V
